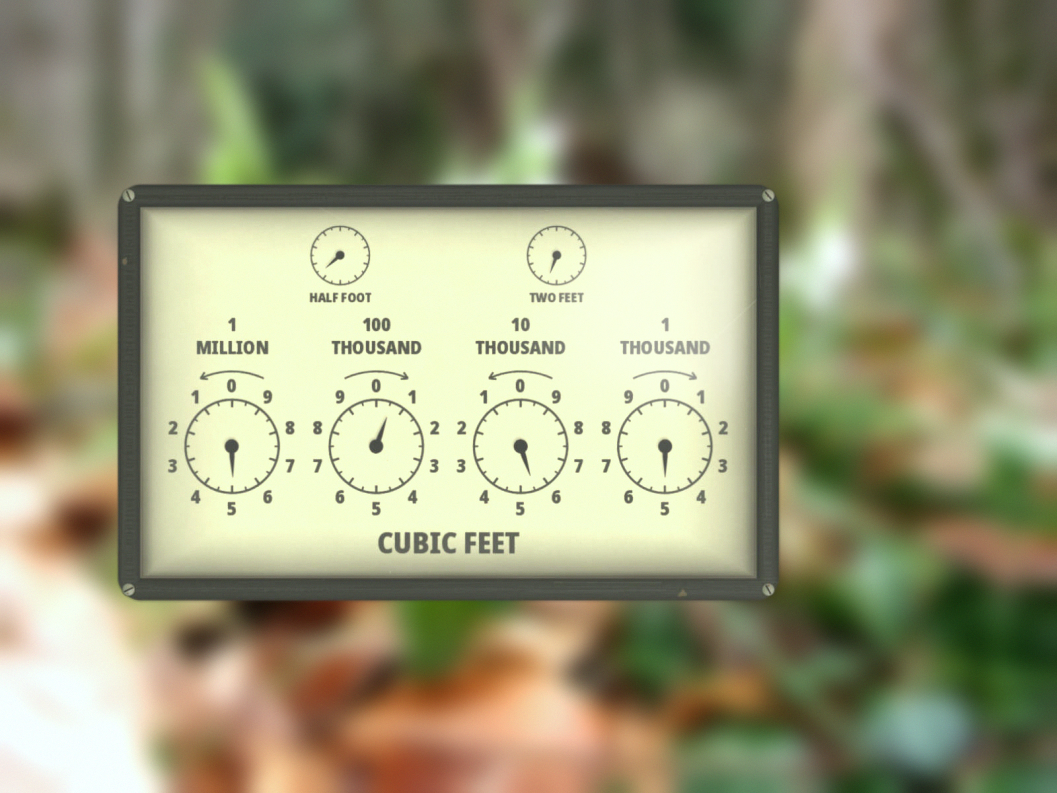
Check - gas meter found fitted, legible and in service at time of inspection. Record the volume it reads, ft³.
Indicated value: 505500 ft³
